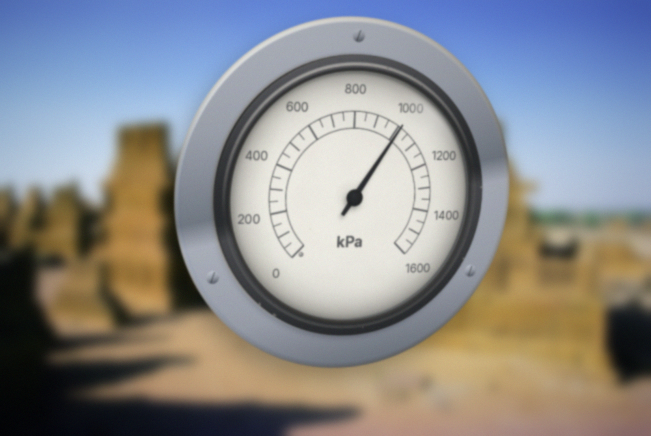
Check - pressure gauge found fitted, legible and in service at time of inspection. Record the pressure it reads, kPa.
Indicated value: 1000 kPa
